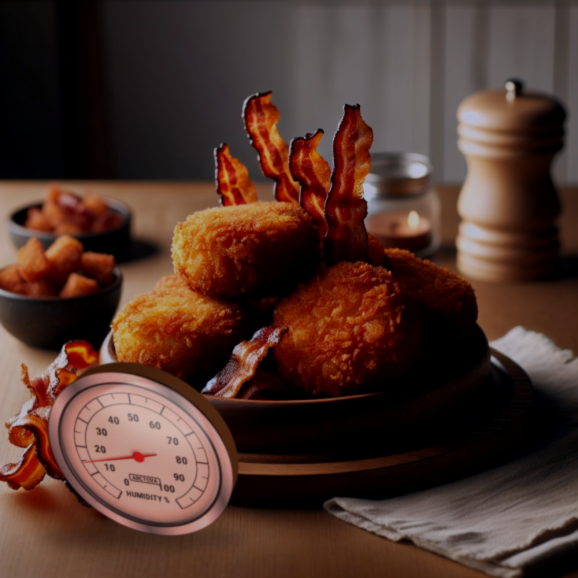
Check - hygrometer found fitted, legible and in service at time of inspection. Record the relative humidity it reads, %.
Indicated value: 15 %
